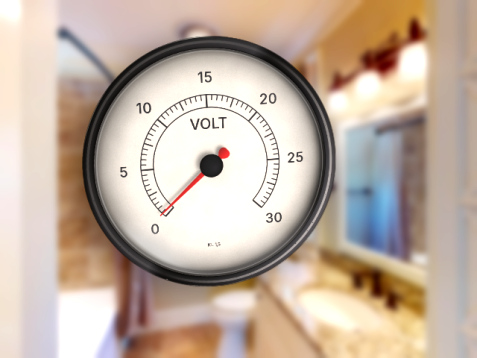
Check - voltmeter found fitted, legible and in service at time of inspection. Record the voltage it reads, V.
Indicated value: 0.5 V
